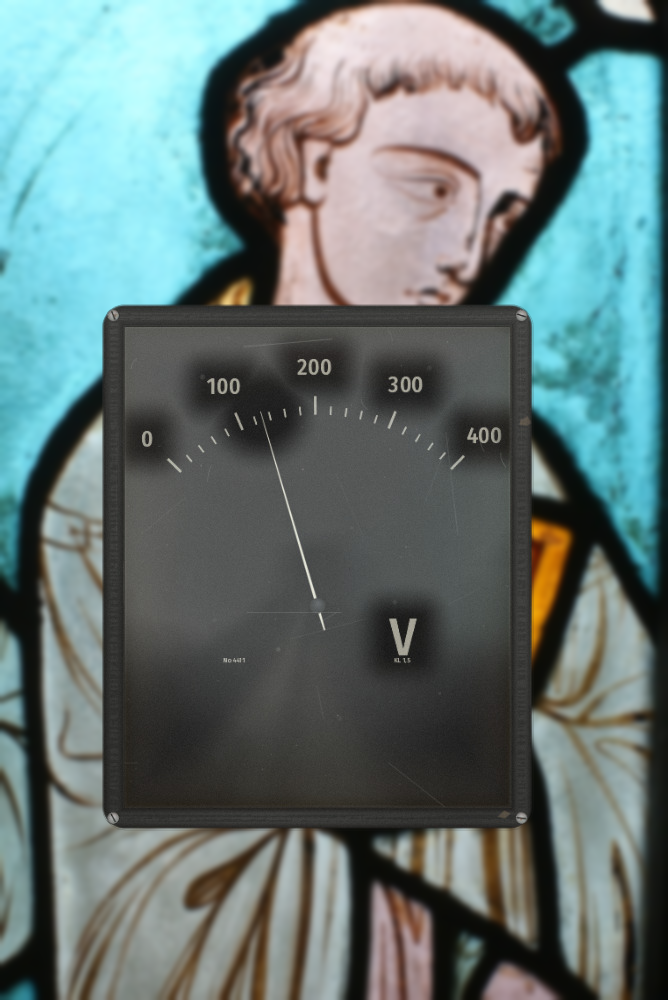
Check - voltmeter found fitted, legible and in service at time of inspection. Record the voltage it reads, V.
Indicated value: 130 V
